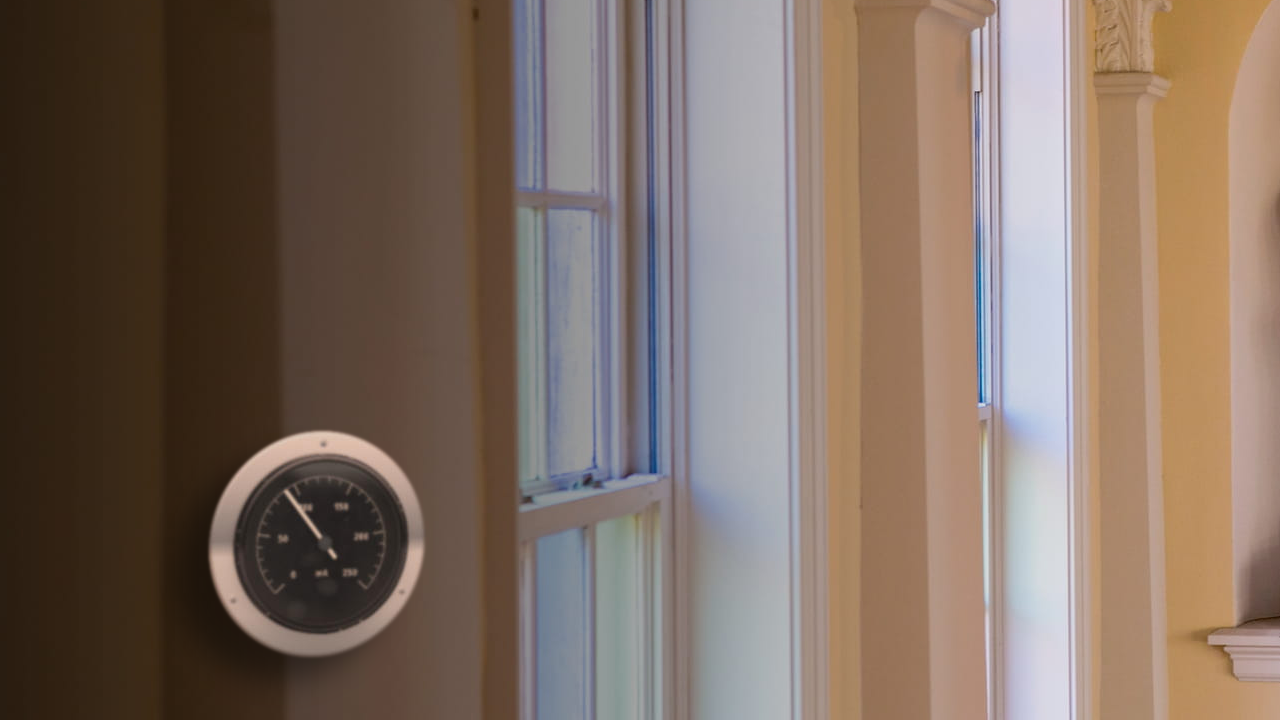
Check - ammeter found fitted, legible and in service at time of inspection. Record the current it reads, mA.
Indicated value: 90 mA
